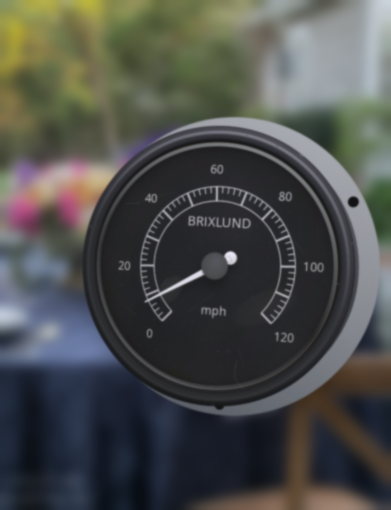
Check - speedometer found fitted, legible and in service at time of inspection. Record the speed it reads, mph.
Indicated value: 8 mph
